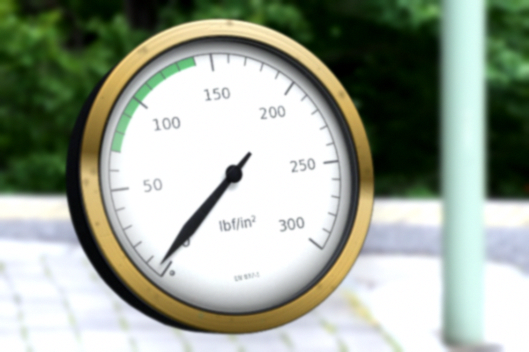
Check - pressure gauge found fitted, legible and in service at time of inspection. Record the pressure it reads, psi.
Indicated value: 5 psi
